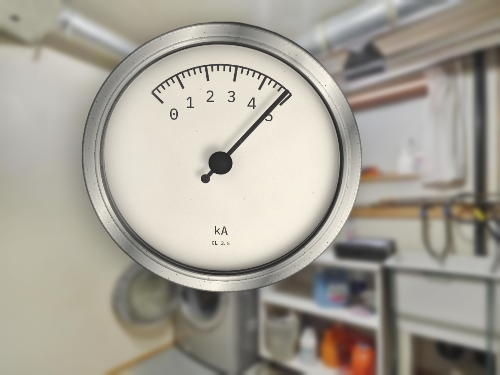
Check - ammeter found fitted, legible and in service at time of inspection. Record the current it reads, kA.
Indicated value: 4.8 kA
